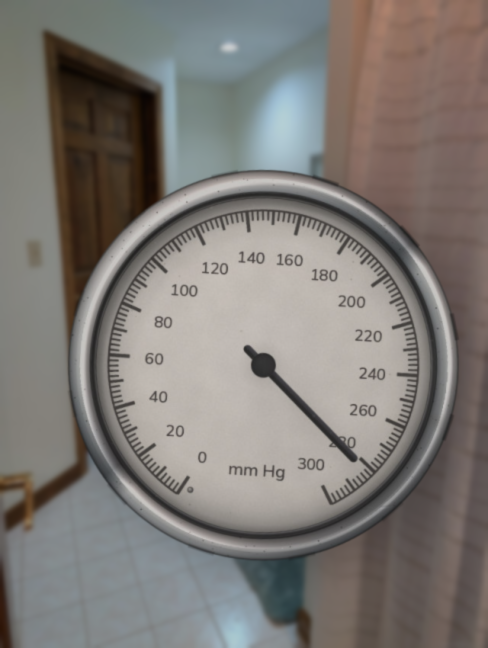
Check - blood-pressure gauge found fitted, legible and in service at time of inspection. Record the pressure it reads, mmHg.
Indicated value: 282 mmHg
